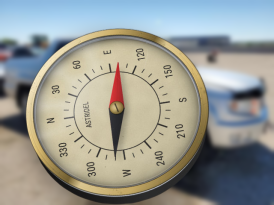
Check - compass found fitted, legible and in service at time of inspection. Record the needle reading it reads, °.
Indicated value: 100 °
